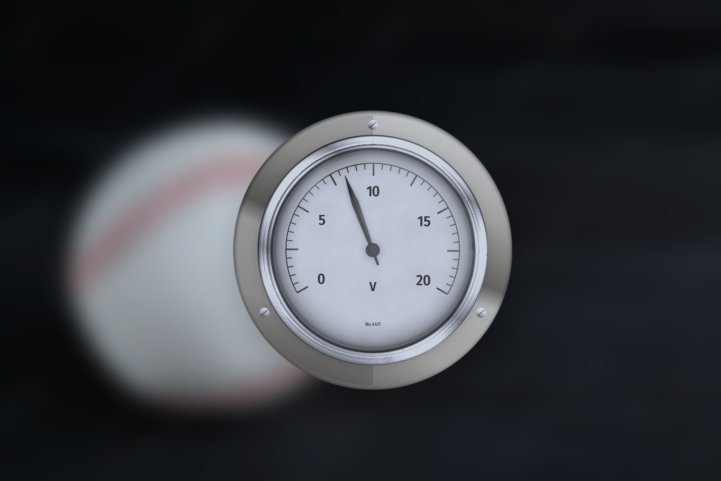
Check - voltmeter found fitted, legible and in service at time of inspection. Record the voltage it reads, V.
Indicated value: 8.25 V
